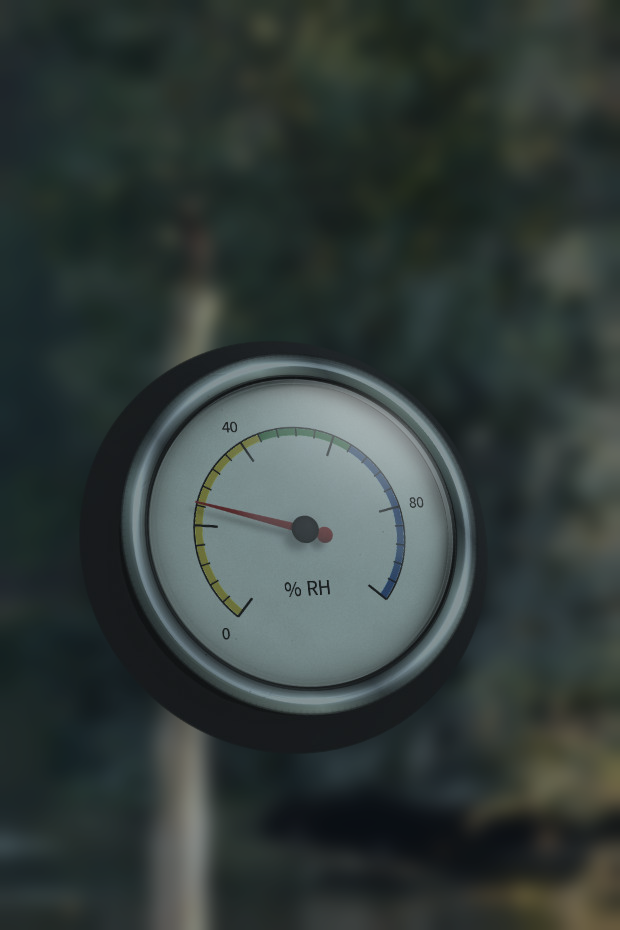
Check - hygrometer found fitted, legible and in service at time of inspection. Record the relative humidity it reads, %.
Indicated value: 24 %
